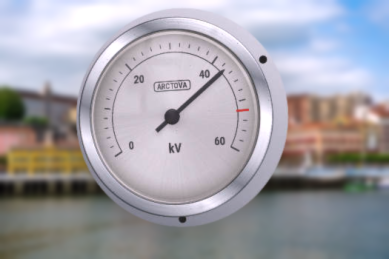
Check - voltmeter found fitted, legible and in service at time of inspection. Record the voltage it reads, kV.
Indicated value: 43 kV
